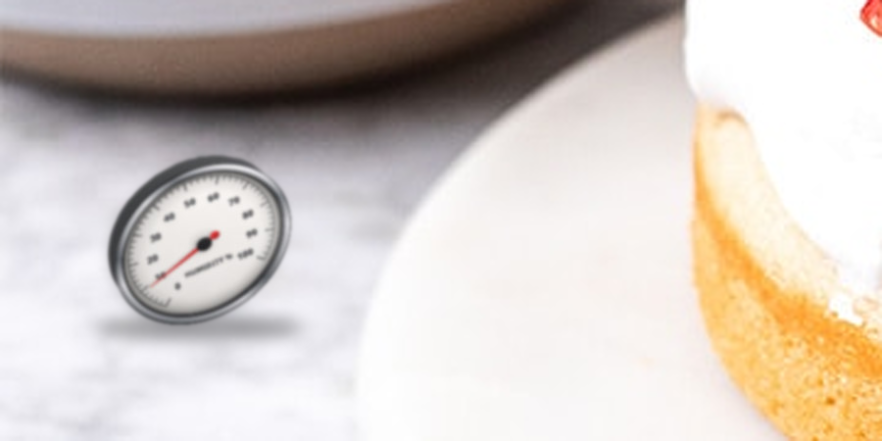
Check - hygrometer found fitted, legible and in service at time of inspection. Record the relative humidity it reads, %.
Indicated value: 10 %
